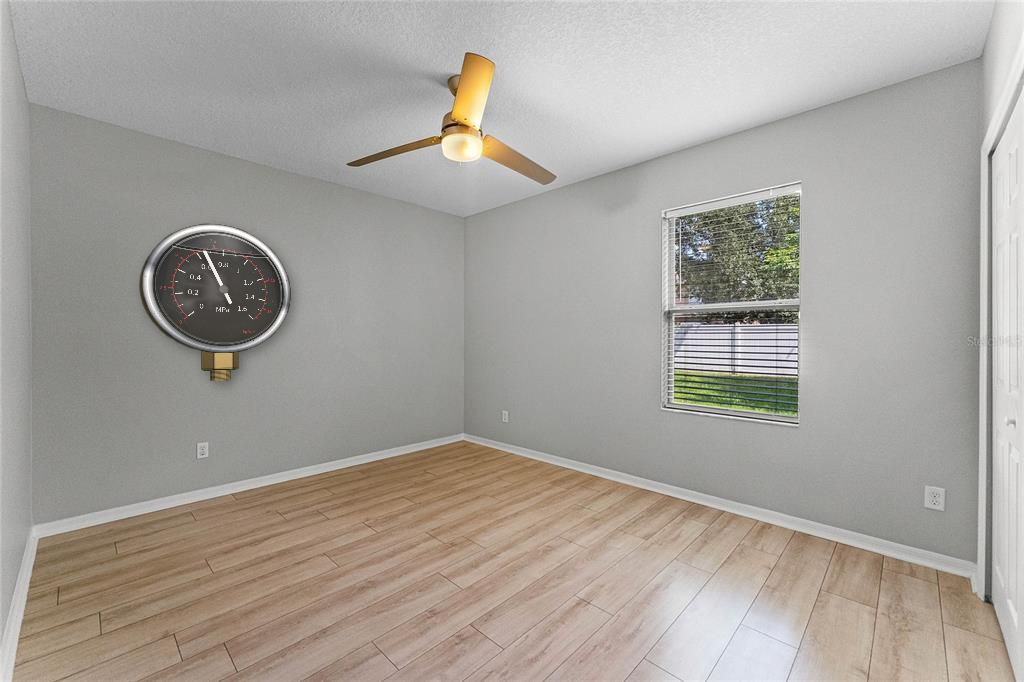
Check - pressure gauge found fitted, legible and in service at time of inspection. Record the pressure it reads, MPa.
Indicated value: 0.65 MPa
